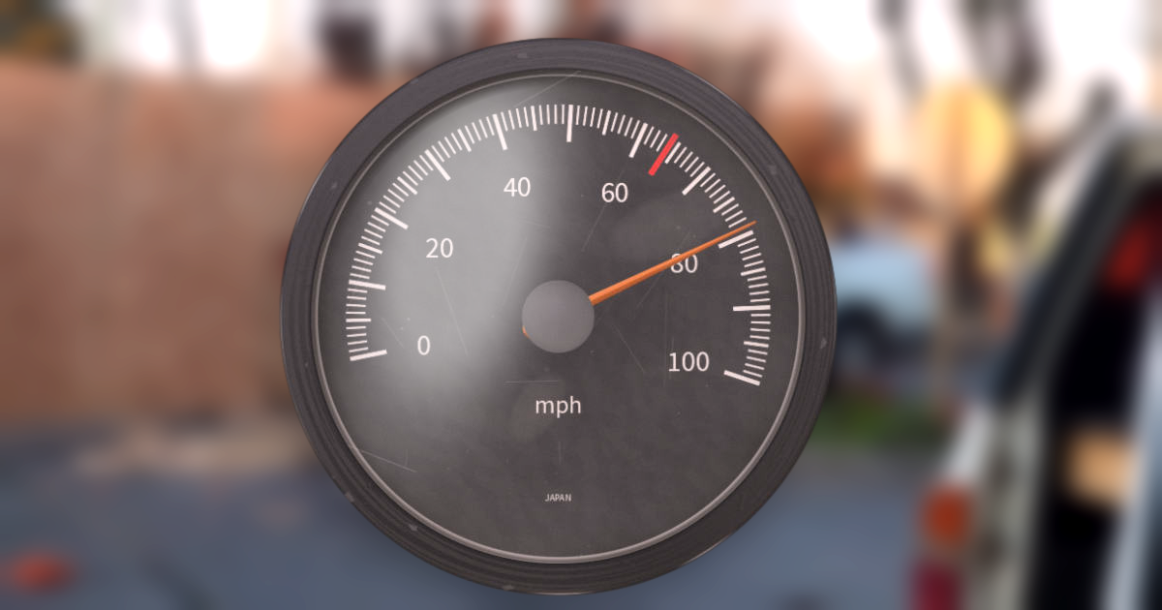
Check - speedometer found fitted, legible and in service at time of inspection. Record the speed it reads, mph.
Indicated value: 79 mph
